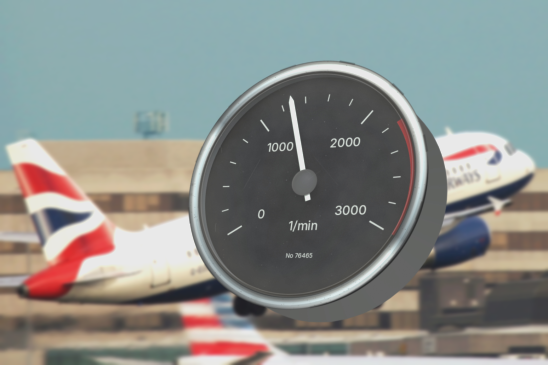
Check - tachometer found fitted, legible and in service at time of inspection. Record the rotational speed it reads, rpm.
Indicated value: 1300 rpm
